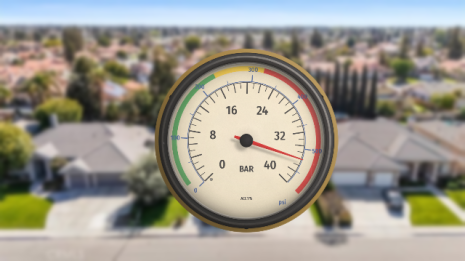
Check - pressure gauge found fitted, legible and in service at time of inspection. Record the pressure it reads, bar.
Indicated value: 36 bar
